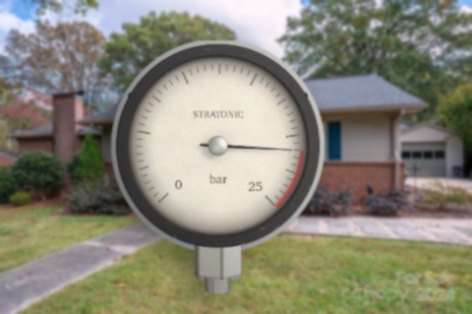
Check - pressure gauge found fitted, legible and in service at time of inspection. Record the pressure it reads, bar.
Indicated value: 21 bar
